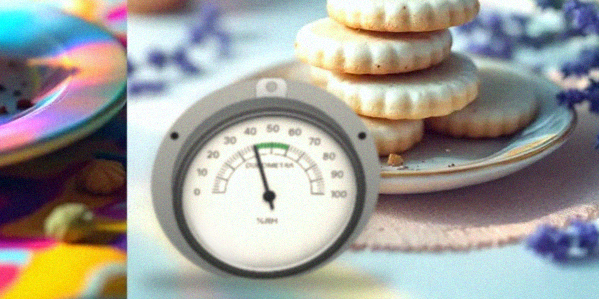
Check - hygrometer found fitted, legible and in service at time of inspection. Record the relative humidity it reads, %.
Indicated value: 40 %
